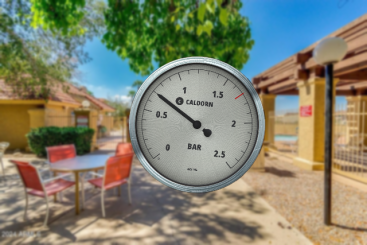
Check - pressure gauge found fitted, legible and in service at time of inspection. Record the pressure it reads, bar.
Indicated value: 0.7 bar
